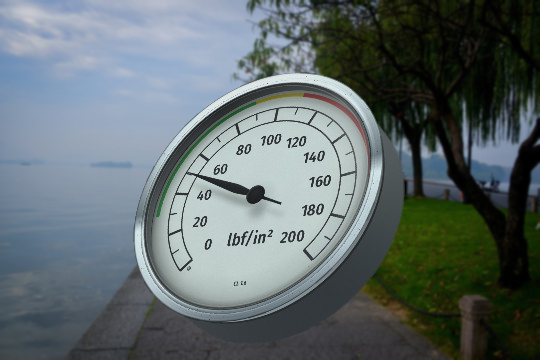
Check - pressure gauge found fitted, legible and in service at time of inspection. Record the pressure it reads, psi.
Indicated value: 50 psi
